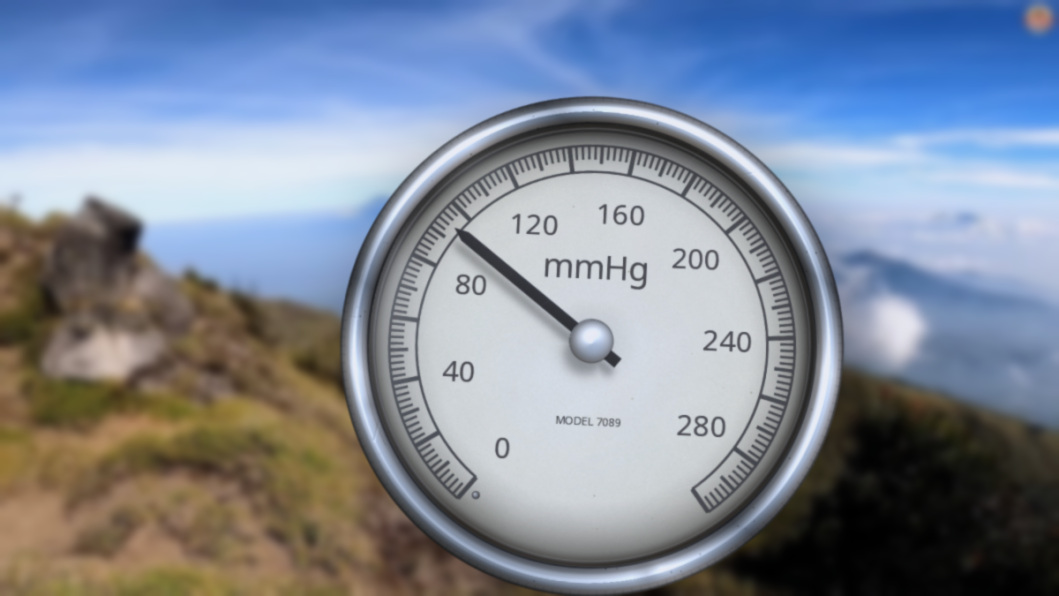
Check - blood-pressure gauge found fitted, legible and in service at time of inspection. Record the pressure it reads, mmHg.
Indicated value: 94 mmHg
